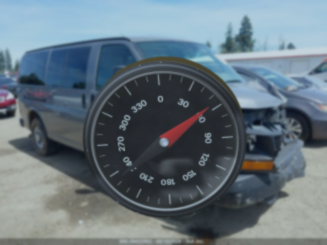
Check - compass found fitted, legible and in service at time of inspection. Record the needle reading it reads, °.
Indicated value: 55 °
